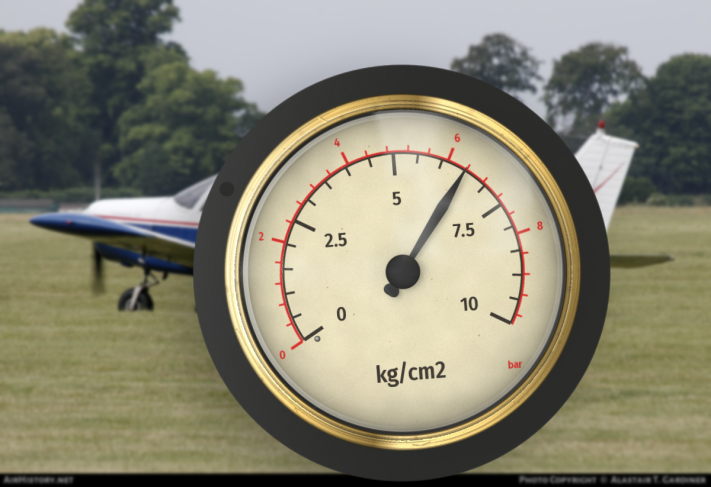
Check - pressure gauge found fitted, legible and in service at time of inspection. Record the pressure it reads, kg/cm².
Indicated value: 6.5 kg/cm²
